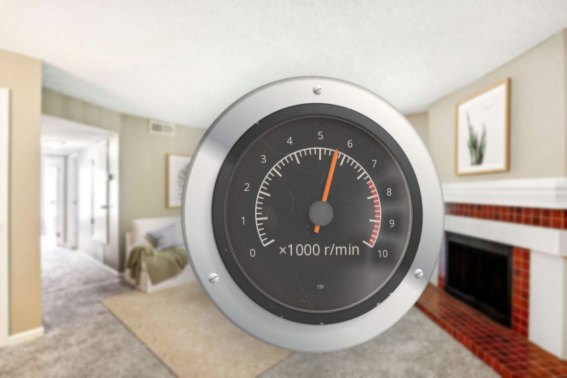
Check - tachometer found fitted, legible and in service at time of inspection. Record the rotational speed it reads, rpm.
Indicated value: 5600 rpm
